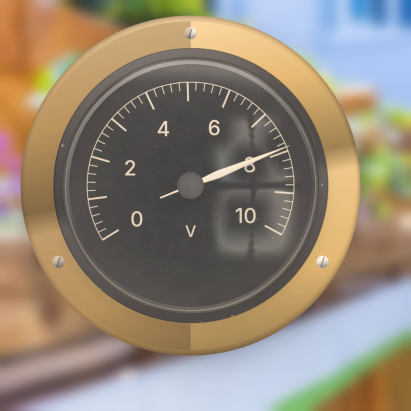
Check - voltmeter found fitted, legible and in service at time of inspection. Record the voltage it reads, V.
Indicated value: 7.9 V
